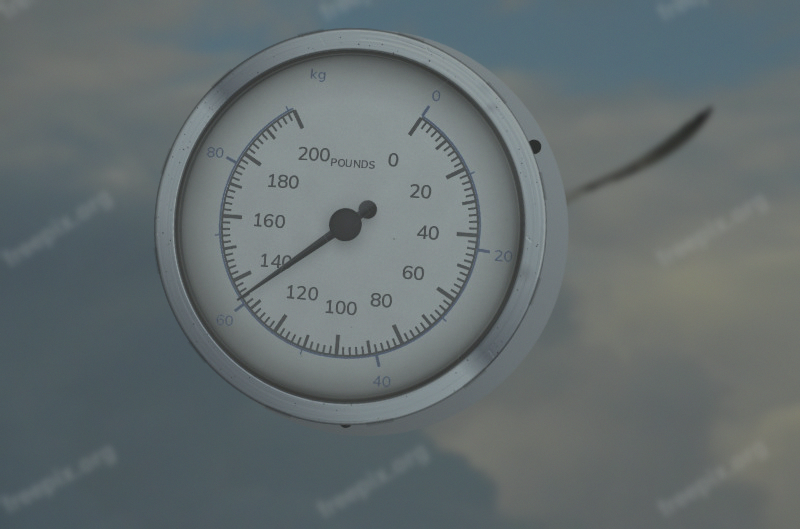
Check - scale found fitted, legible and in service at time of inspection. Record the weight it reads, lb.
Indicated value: 134 lb
